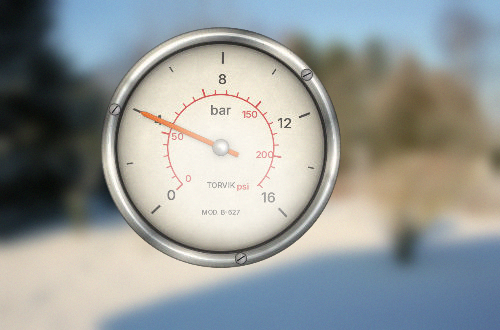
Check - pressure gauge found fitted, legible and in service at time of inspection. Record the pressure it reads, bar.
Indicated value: 4 bar
